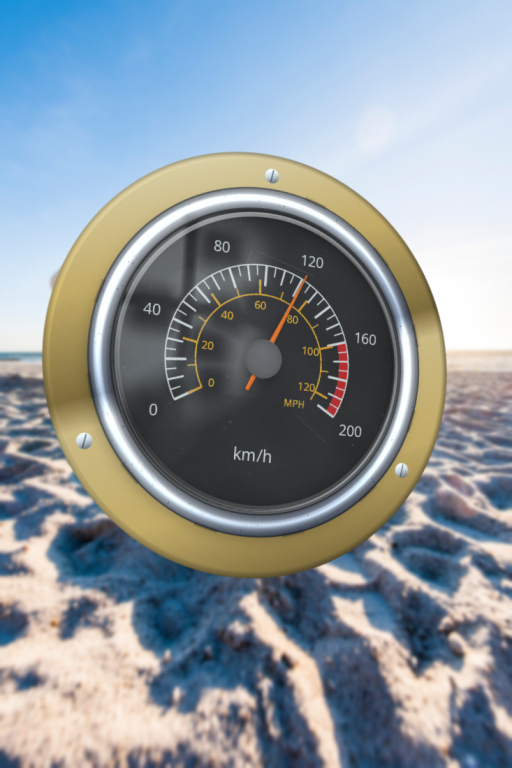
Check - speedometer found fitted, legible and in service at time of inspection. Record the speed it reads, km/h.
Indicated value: 120 km/h
